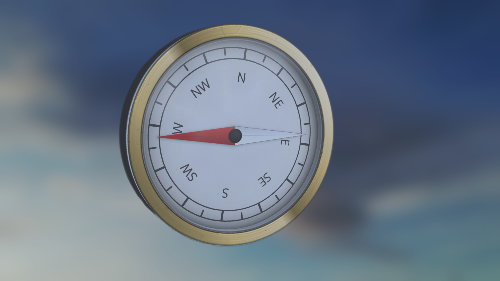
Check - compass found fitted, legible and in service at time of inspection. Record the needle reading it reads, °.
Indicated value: 262.5 °
